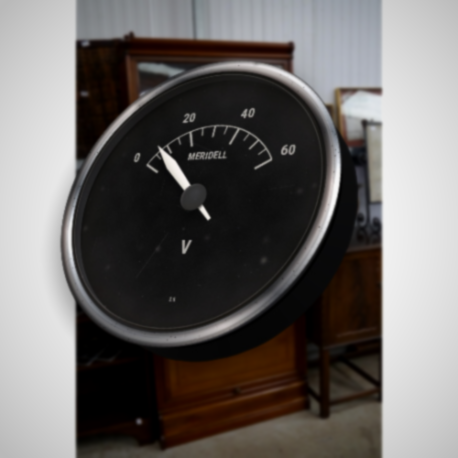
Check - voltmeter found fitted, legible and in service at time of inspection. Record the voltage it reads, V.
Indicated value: 7.5 V
